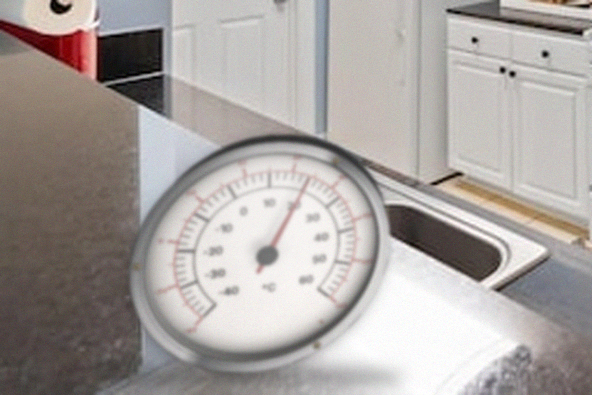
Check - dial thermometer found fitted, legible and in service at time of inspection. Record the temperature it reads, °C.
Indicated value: 20 °C
